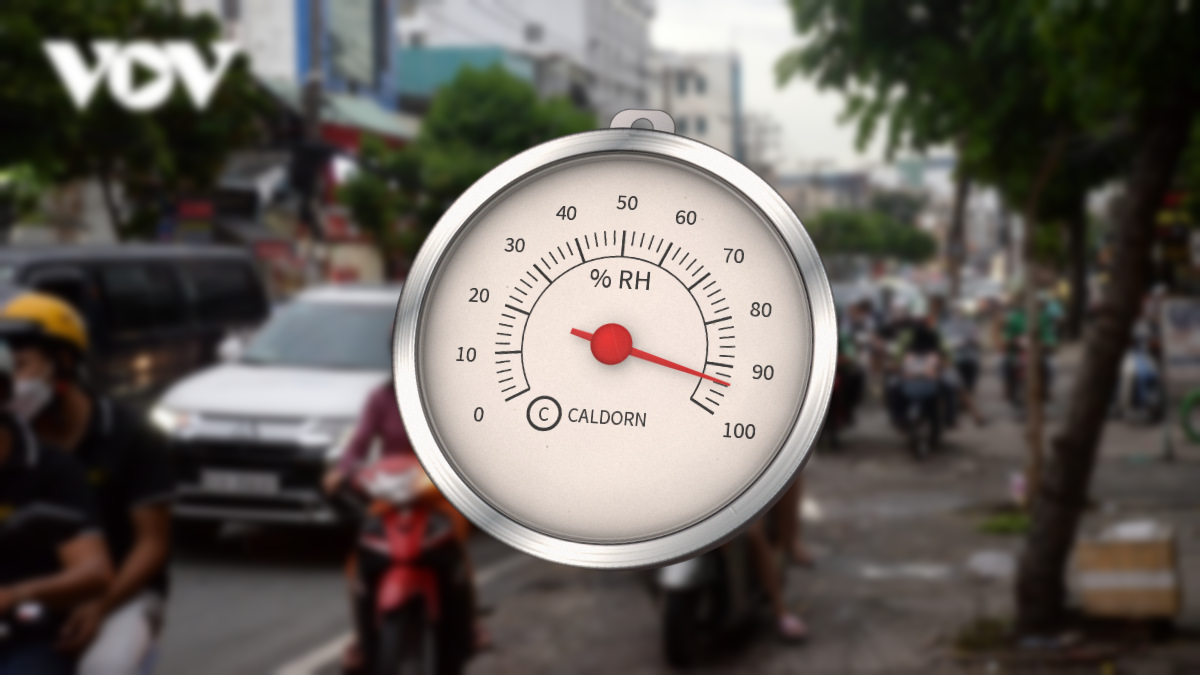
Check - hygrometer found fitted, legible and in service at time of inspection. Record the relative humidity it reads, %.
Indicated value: 94 %
